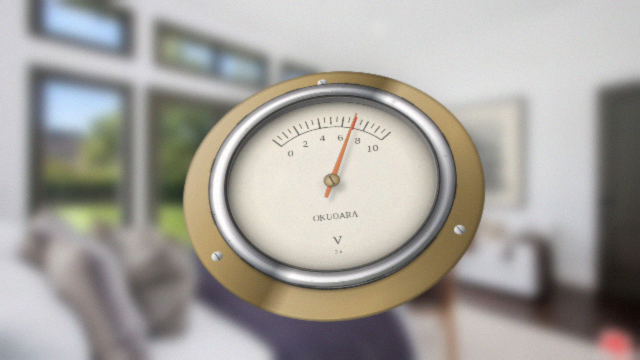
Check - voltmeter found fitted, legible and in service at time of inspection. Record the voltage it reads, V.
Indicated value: 7 V
